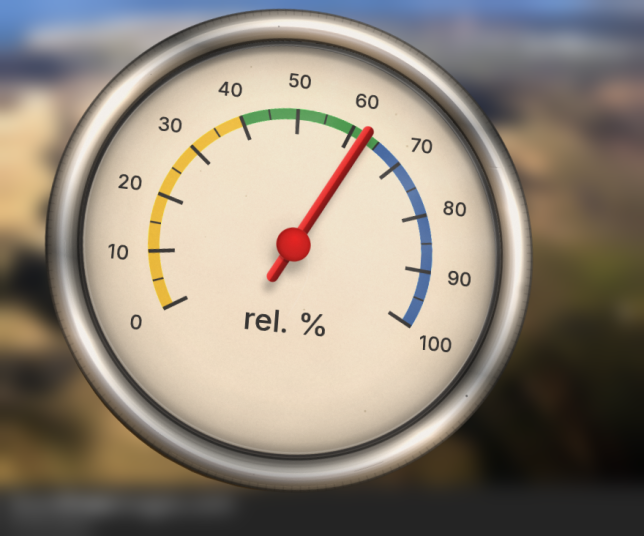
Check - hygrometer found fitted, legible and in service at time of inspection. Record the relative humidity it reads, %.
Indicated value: 62.5 %
